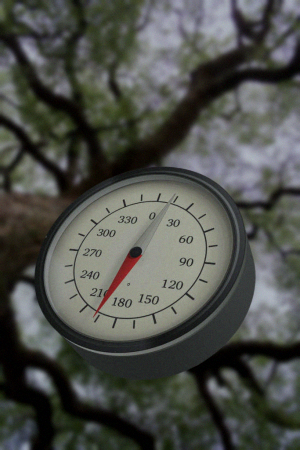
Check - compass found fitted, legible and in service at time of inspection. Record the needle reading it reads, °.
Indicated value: 195 °
